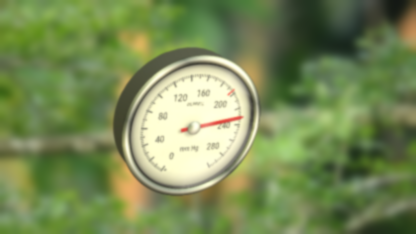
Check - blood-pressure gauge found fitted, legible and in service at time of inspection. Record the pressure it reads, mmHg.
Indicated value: 230 mmHg
